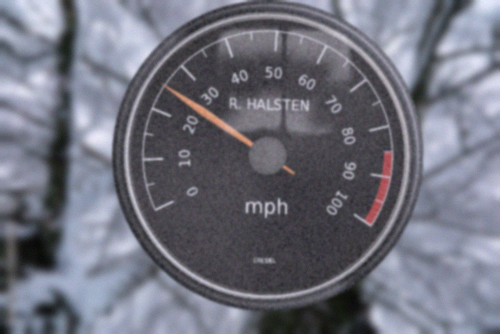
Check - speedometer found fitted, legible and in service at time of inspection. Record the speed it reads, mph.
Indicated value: 25 mph
